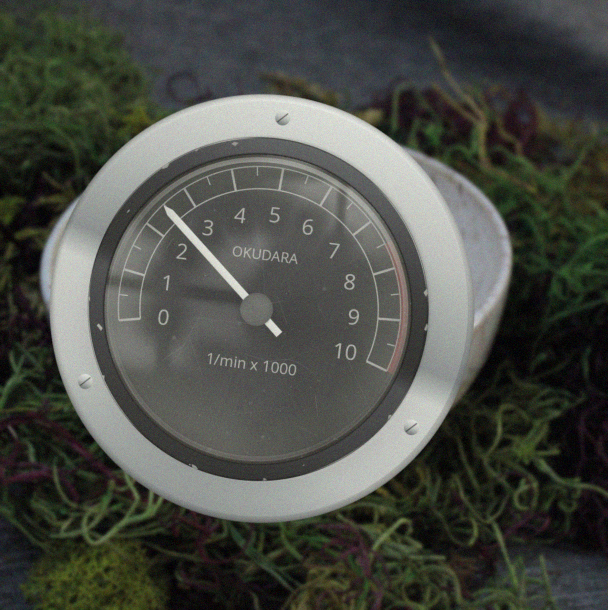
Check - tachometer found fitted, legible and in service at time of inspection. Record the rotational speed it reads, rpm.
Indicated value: 2500 rpm
